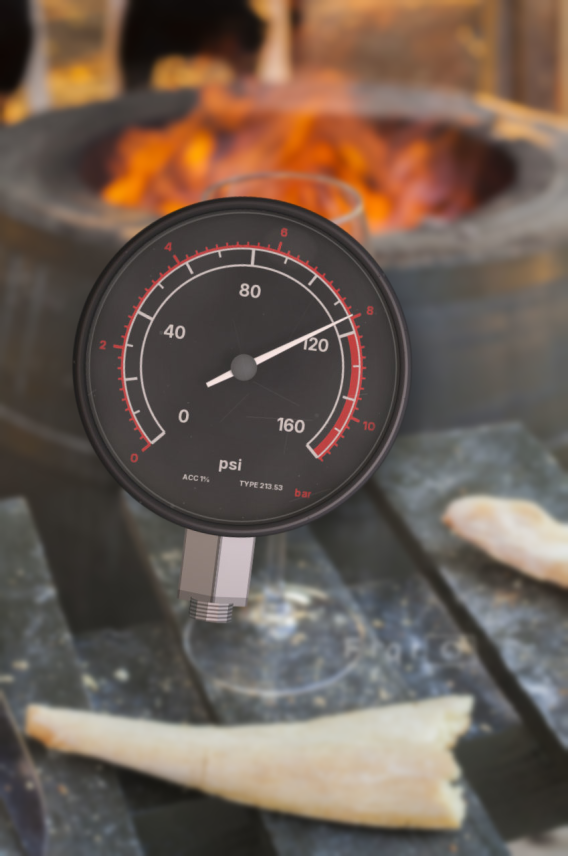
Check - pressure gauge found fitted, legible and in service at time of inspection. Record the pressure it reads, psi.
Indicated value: 115 psi
